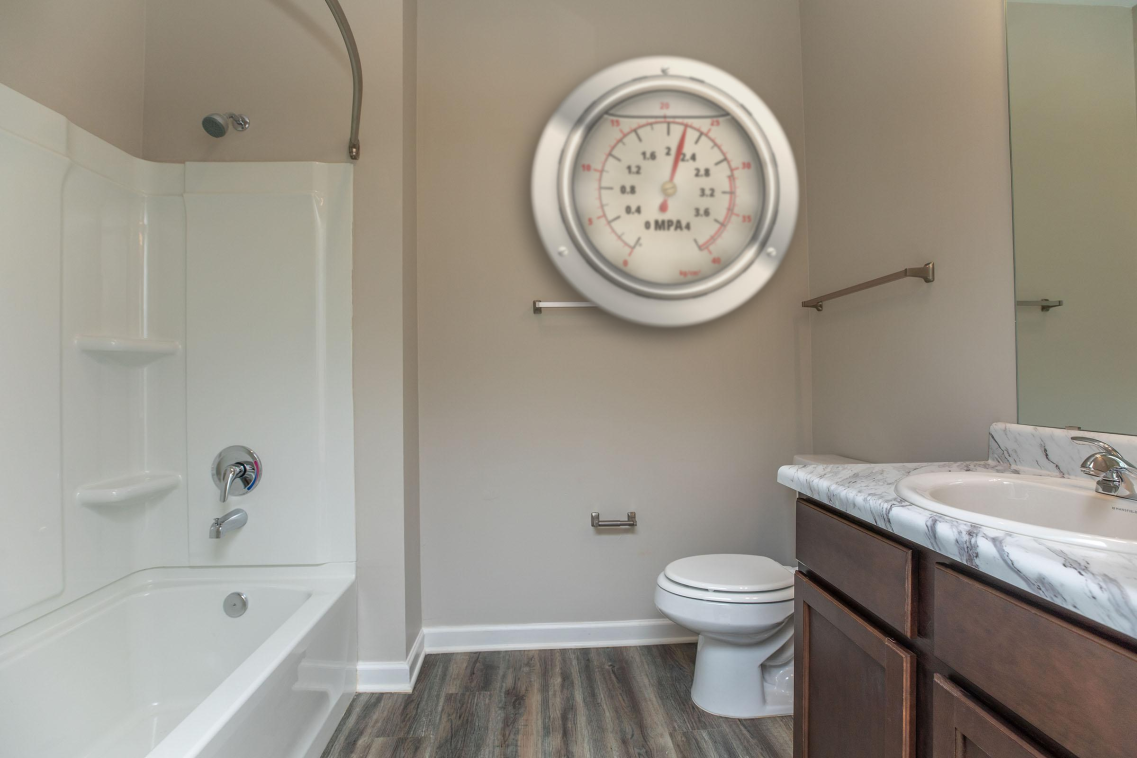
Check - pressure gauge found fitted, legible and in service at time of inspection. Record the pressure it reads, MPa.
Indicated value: 2.2 MPa
